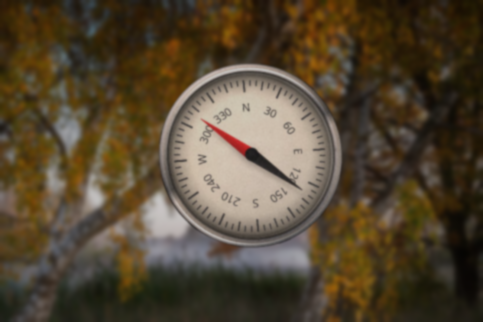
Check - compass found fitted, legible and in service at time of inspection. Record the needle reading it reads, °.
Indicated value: 310 °
